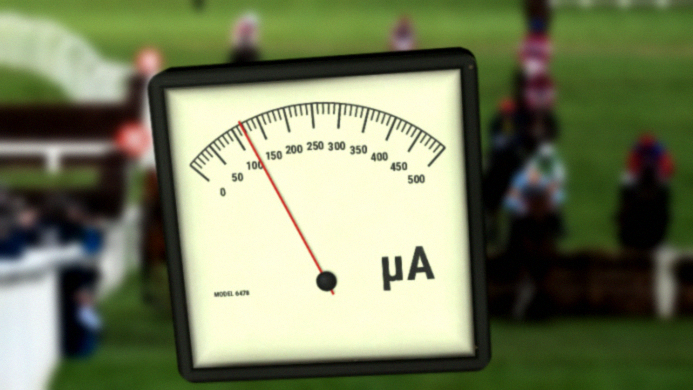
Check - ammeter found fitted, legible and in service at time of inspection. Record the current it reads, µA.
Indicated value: 120 µA
